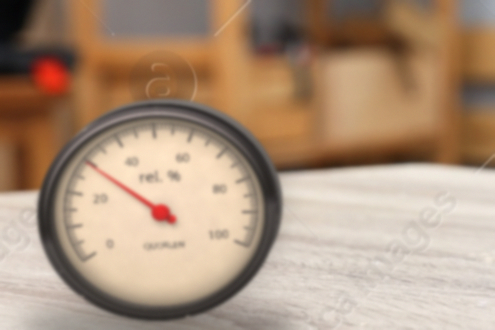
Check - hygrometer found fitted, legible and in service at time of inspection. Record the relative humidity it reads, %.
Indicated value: 30 %
